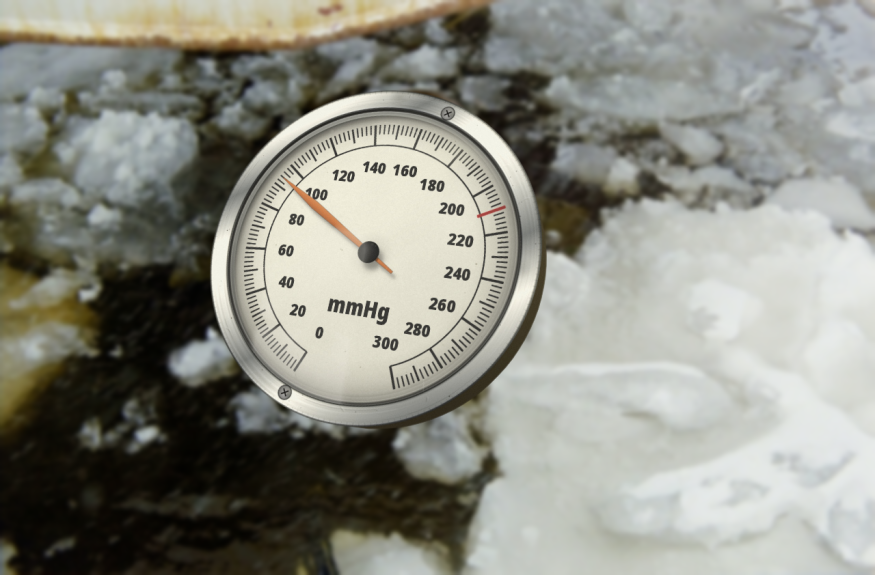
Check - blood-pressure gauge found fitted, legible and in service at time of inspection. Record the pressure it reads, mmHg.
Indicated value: 94 mmHg
